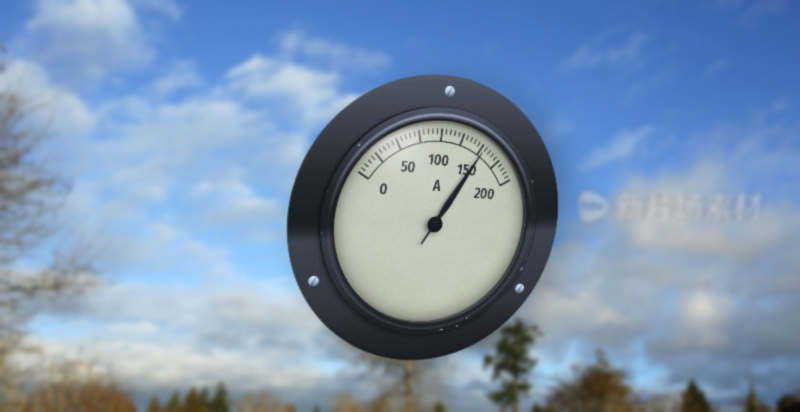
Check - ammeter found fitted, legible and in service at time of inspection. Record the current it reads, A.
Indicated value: 150 A
